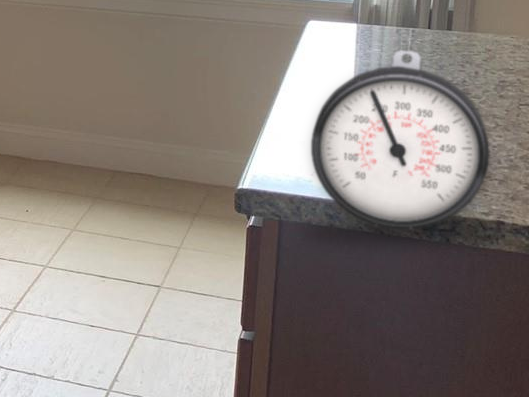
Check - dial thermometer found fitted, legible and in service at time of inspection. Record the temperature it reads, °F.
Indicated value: 250 °F
